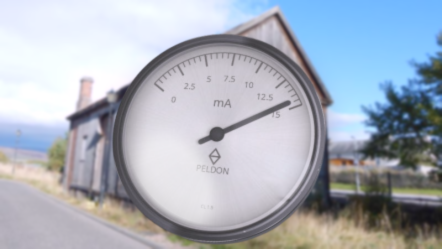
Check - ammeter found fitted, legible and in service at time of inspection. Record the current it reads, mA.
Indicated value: 14.5 mA
